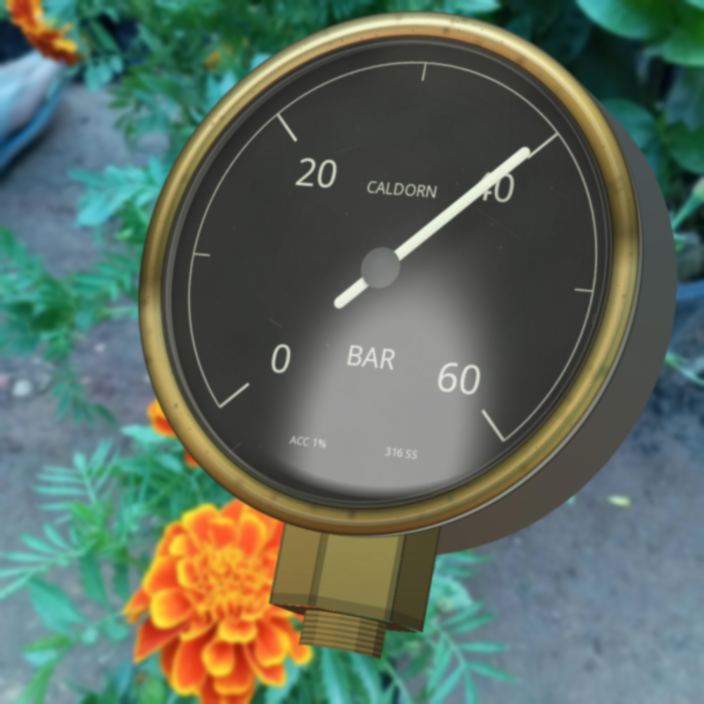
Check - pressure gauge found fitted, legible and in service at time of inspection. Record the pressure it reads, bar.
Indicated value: 40 bar
